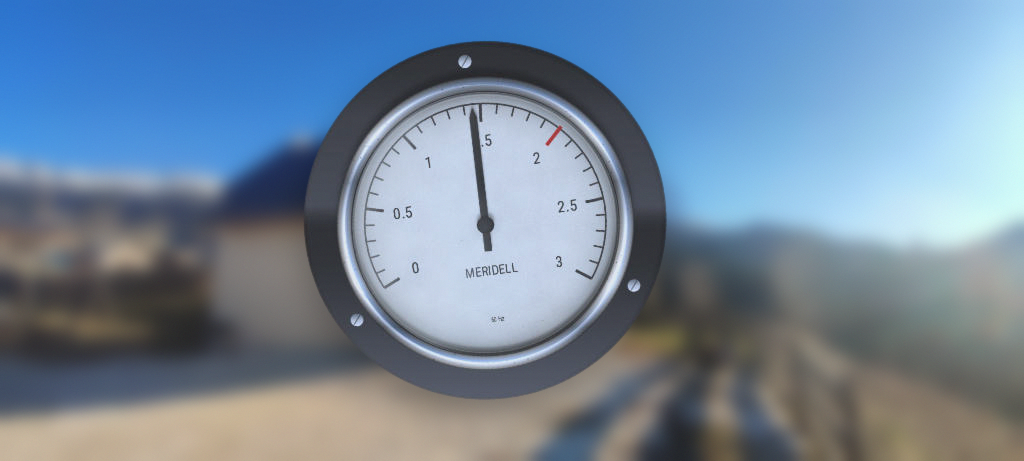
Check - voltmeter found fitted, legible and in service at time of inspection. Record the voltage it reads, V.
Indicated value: 1.45 V
